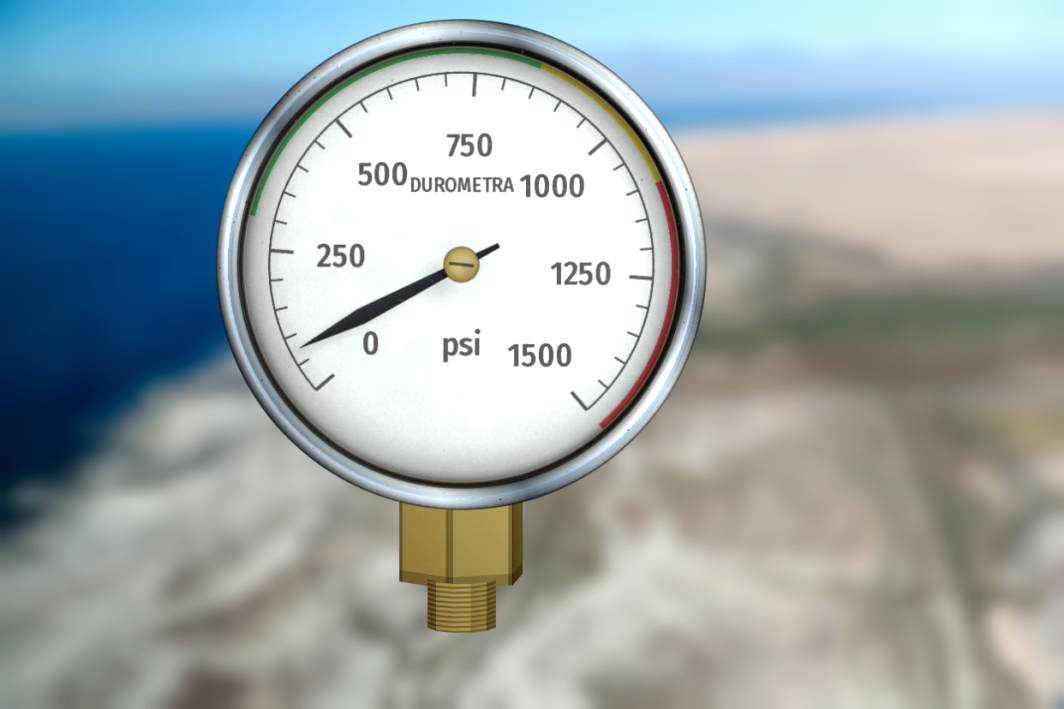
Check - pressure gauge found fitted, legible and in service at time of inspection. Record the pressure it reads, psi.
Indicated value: 75 psi
